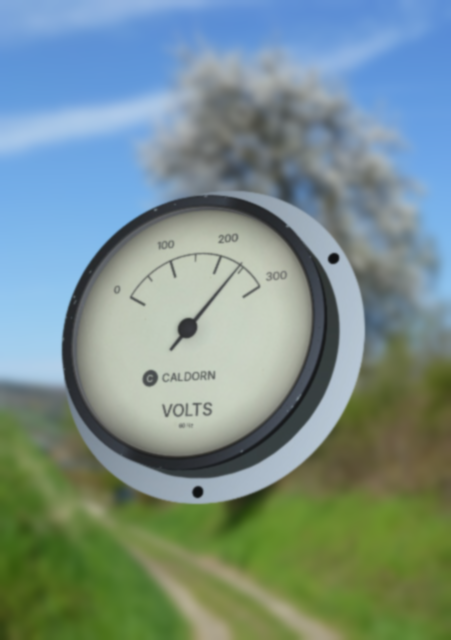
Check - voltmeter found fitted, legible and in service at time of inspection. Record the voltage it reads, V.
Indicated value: 250 V
